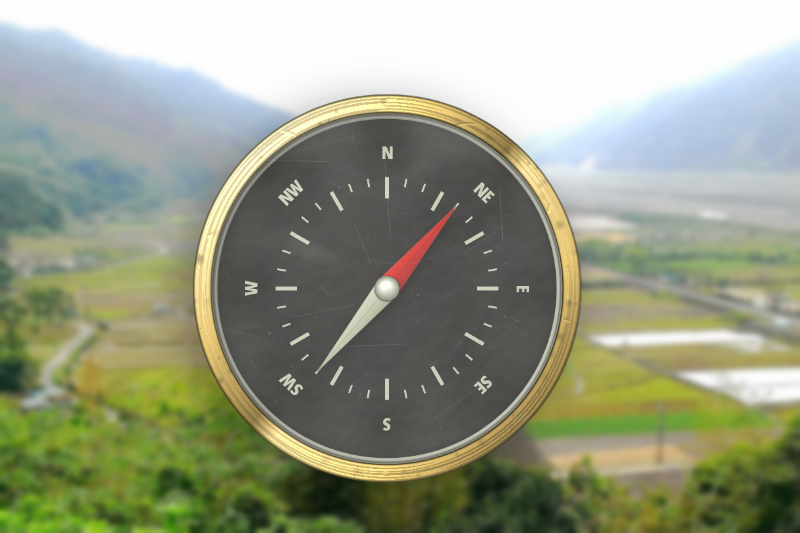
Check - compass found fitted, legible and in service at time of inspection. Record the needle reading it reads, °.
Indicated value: 40 °
